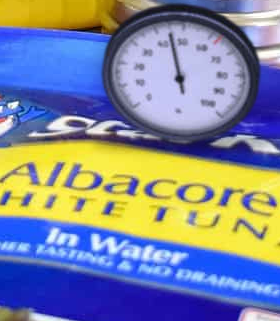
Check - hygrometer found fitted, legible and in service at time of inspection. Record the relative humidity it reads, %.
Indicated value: 45 %
